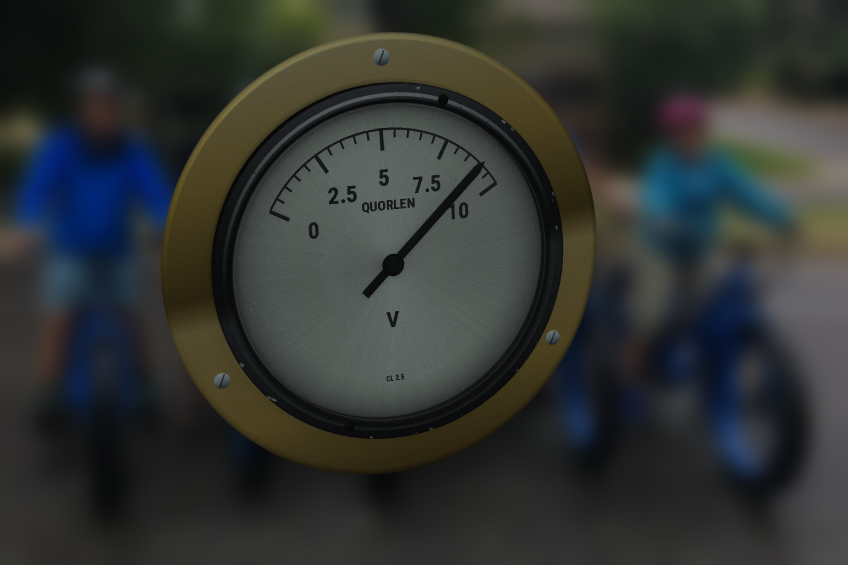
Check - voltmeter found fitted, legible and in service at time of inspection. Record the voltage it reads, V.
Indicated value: 9 V
